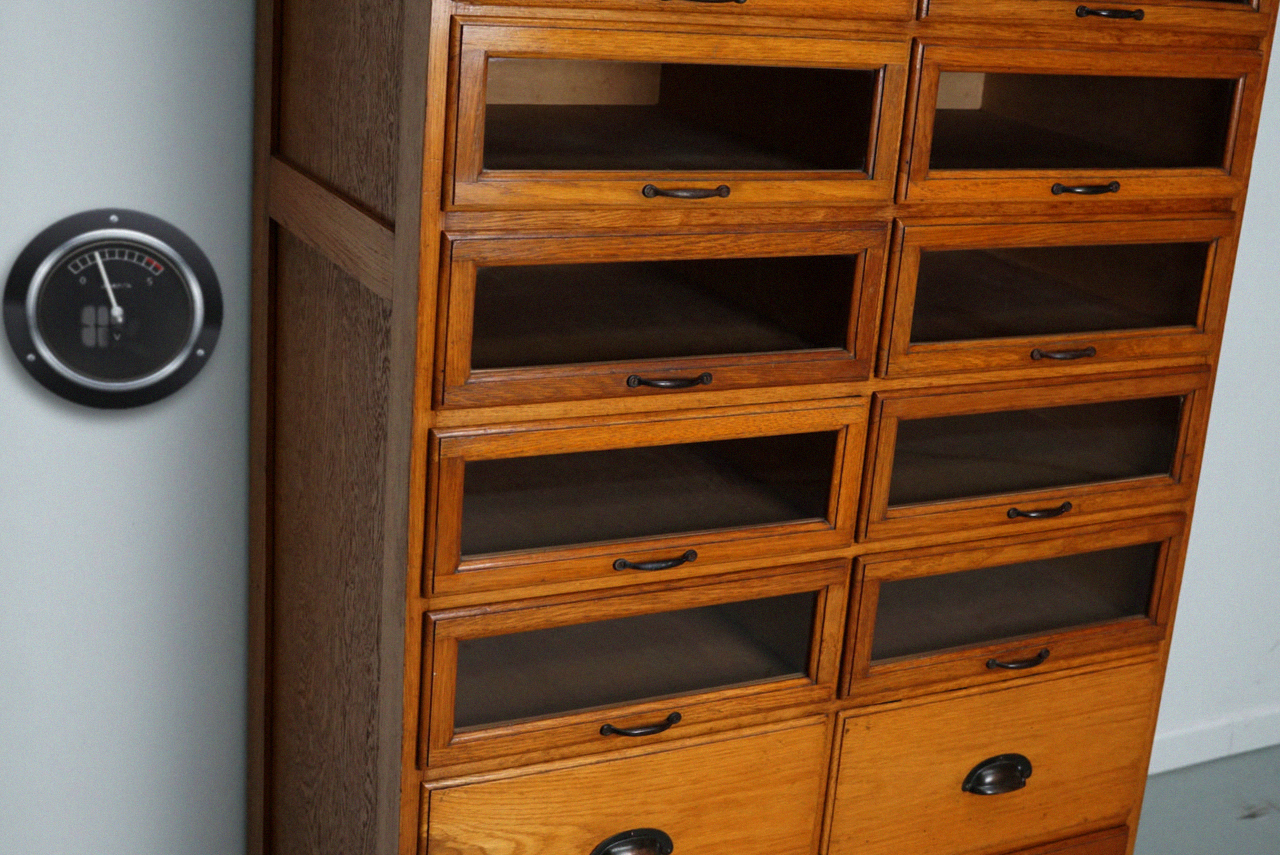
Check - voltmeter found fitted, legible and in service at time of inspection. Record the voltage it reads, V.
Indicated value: 1.5 V
